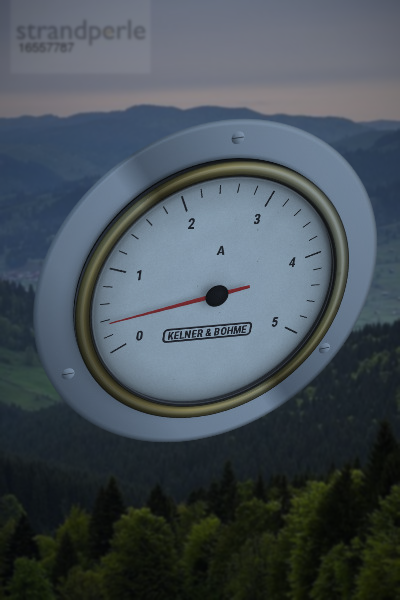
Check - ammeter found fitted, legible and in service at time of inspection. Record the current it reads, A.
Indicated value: 0.4 A
